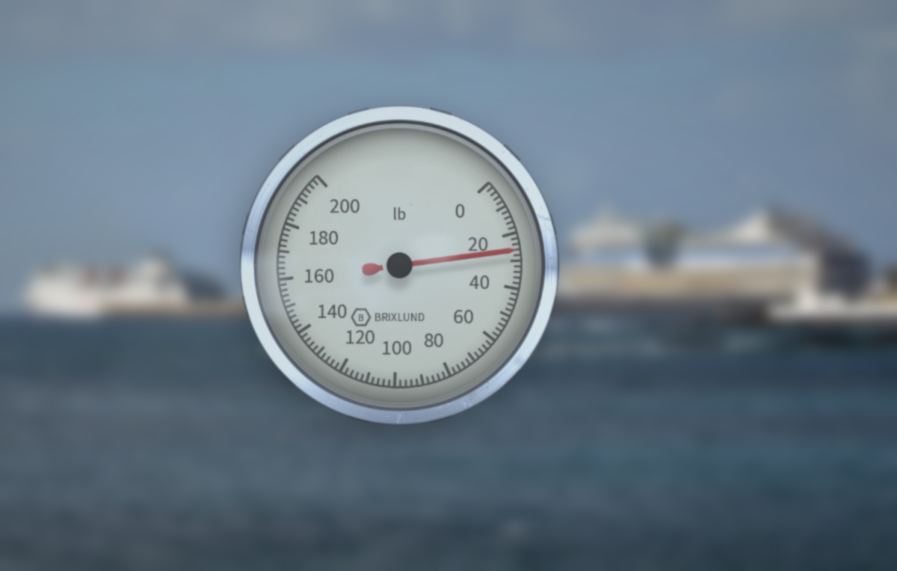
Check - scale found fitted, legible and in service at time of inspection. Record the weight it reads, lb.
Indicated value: 26 lb
